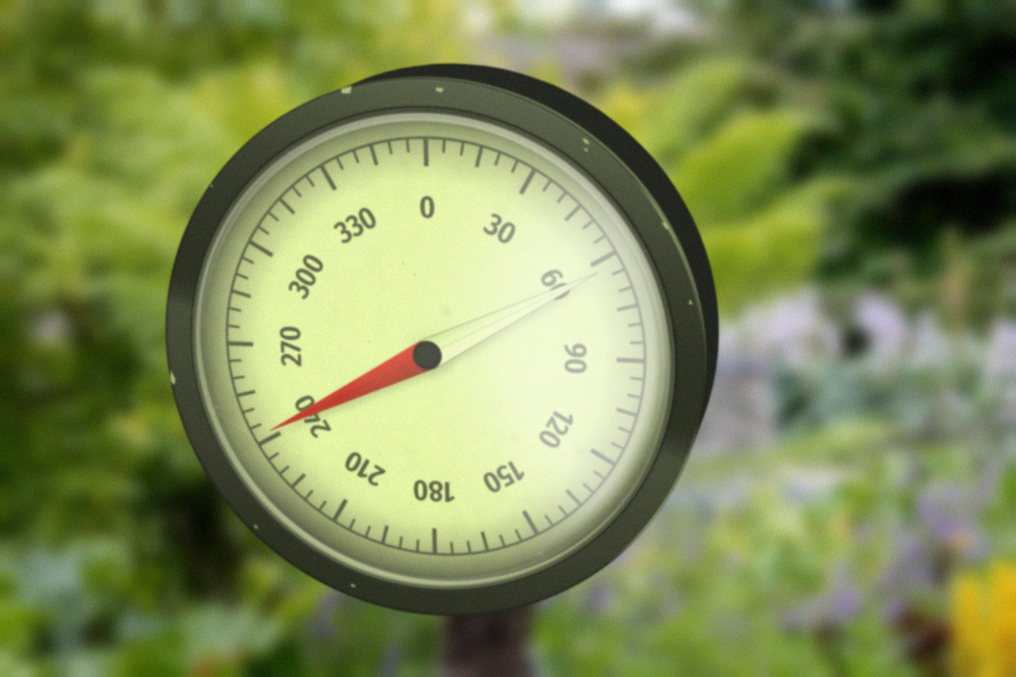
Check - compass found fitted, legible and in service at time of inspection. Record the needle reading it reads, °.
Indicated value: 242.5 °
